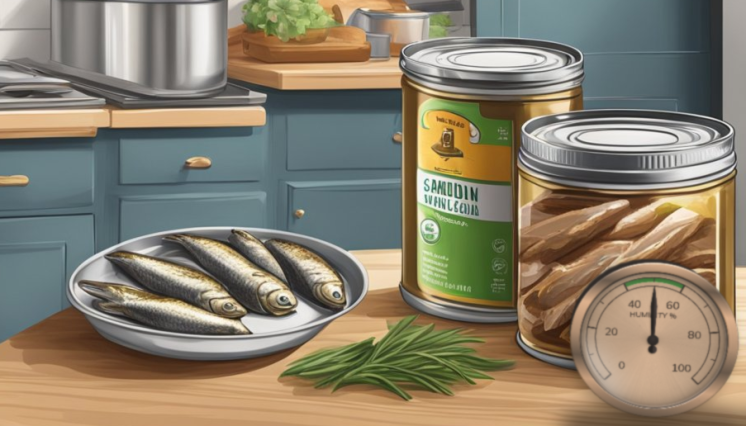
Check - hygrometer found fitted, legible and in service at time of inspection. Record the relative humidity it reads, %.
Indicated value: 50 %
